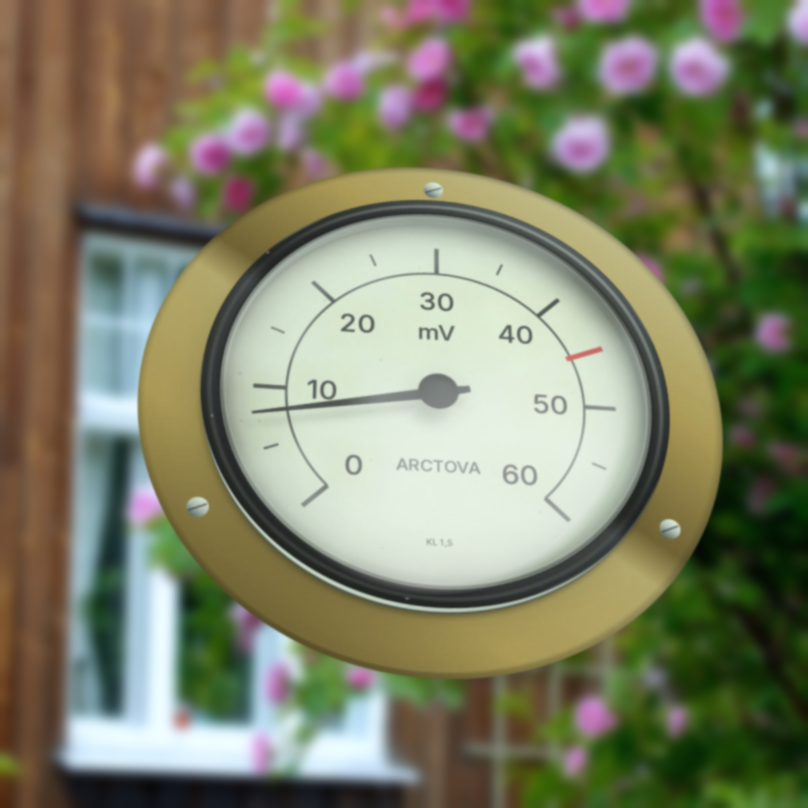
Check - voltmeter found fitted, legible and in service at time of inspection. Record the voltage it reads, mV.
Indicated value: 7.5 mV
